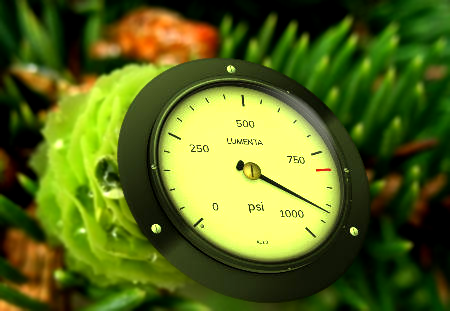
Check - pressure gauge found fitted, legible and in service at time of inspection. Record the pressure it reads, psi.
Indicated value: 925 psi
